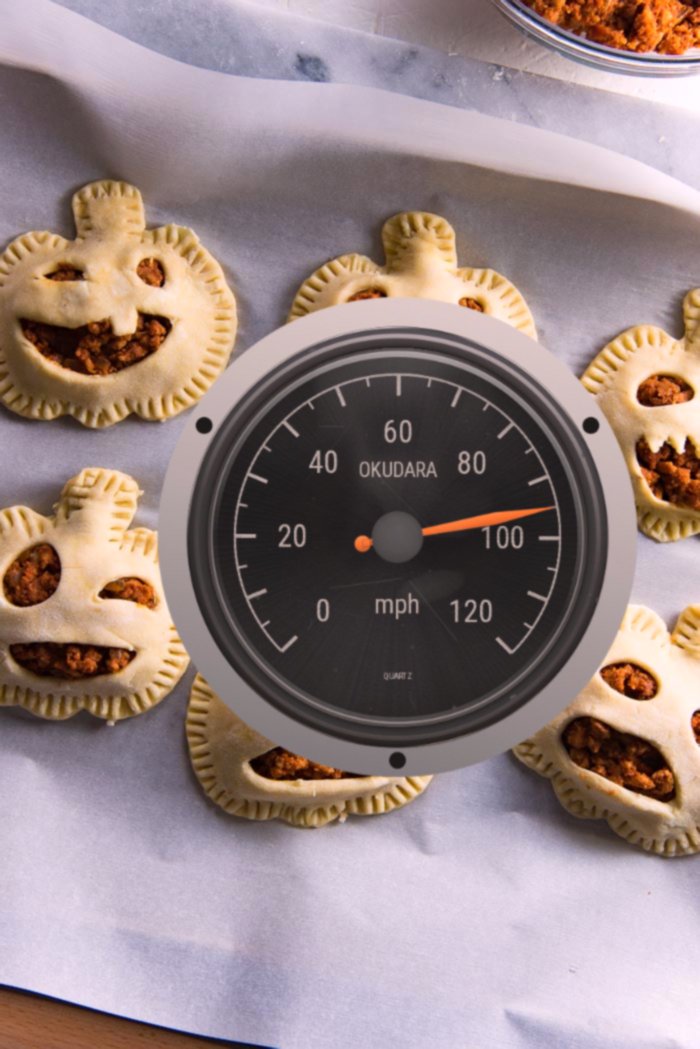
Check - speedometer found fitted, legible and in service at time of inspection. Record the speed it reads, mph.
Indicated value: 95 mph
